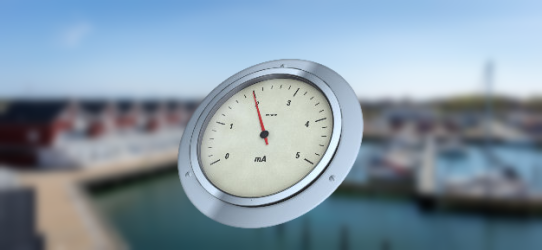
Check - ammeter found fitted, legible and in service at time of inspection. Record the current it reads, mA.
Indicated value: 2 mA
